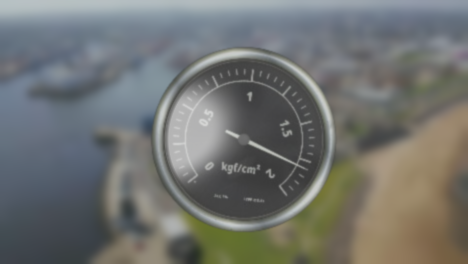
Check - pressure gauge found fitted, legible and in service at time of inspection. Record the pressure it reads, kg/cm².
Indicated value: 1.8 kg/cm²
